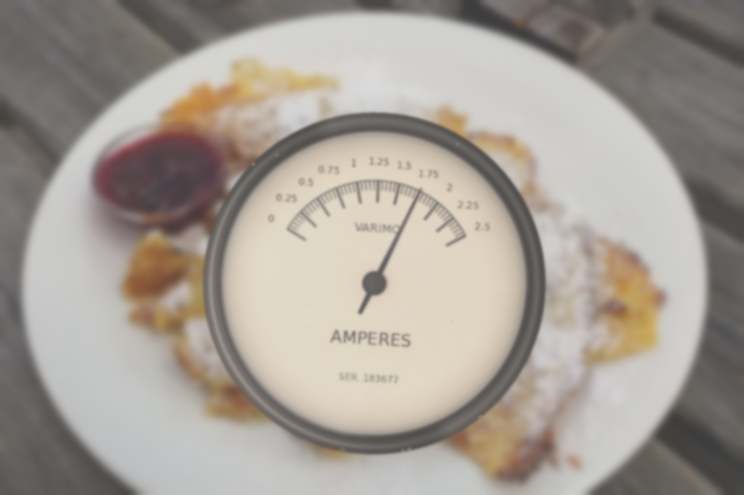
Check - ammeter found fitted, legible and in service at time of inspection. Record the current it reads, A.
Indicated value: 1.75 A
